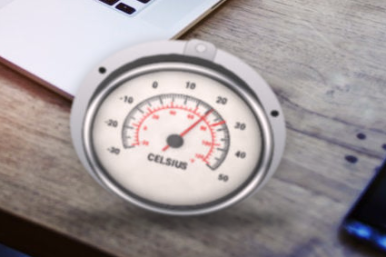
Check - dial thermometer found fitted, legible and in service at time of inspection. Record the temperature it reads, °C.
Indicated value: 20 °C
